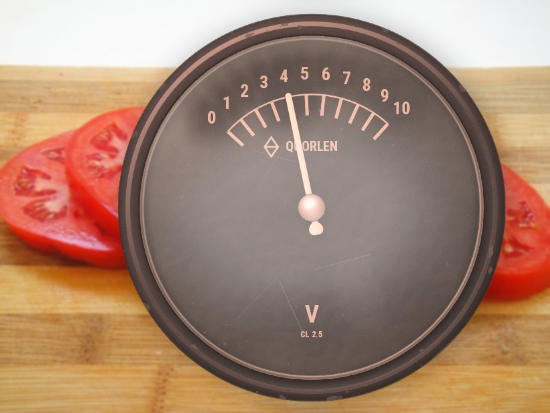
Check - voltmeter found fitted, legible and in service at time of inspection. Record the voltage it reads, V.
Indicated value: 4 V
